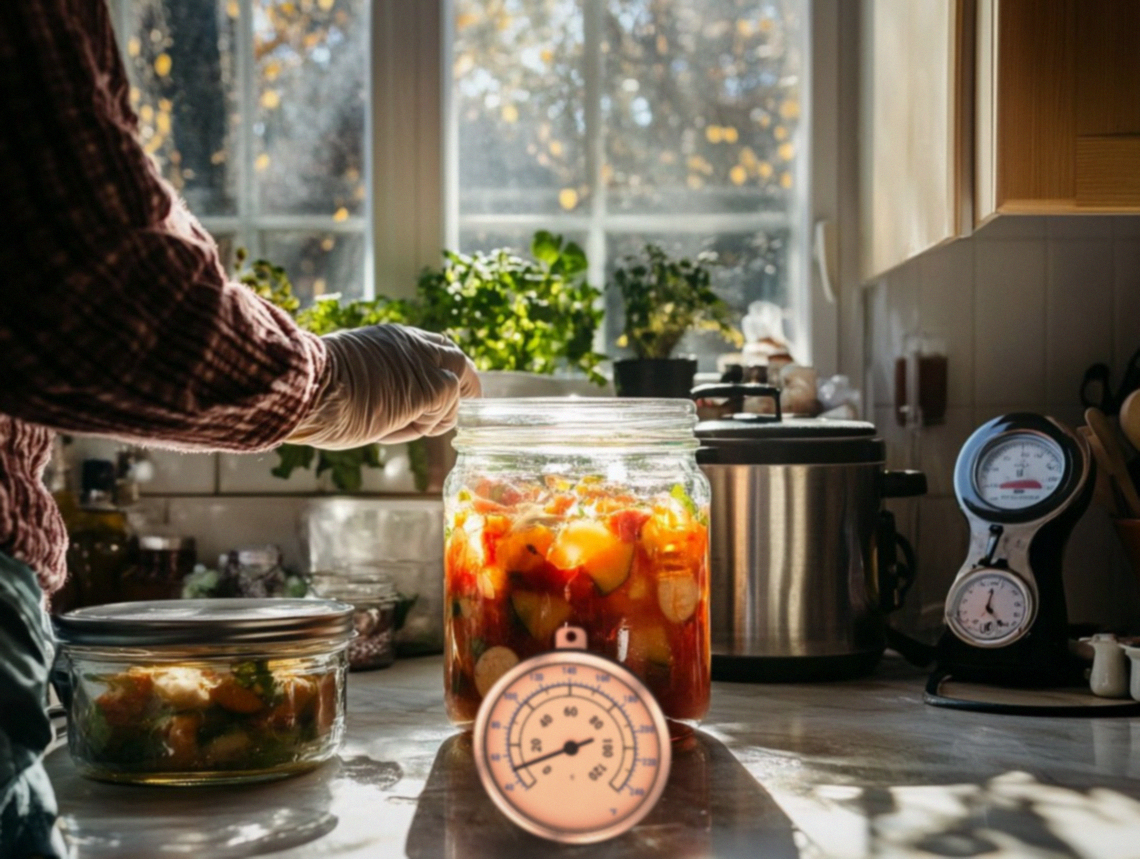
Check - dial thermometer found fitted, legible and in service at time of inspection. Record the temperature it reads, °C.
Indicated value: 10 °C
